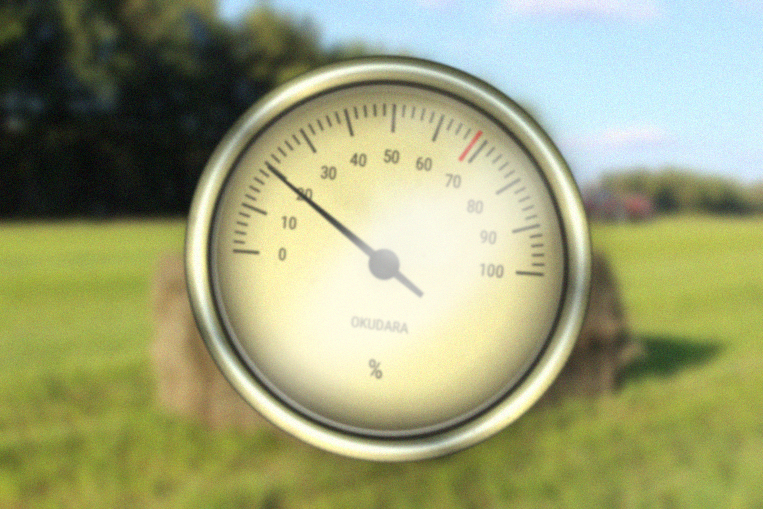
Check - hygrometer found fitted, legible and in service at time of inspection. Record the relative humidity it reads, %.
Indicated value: 20 %
